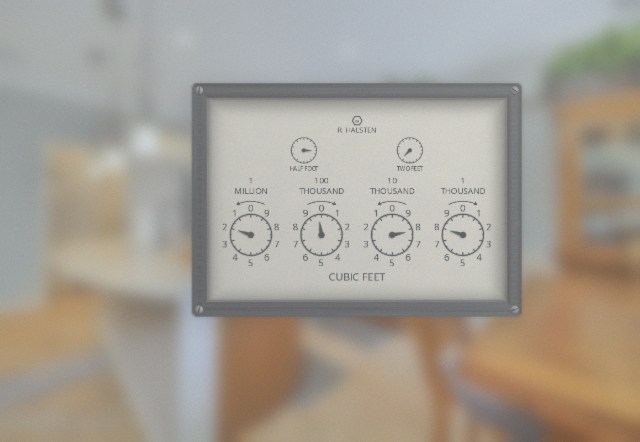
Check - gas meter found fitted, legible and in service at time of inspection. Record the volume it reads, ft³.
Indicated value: 197800 ft³
